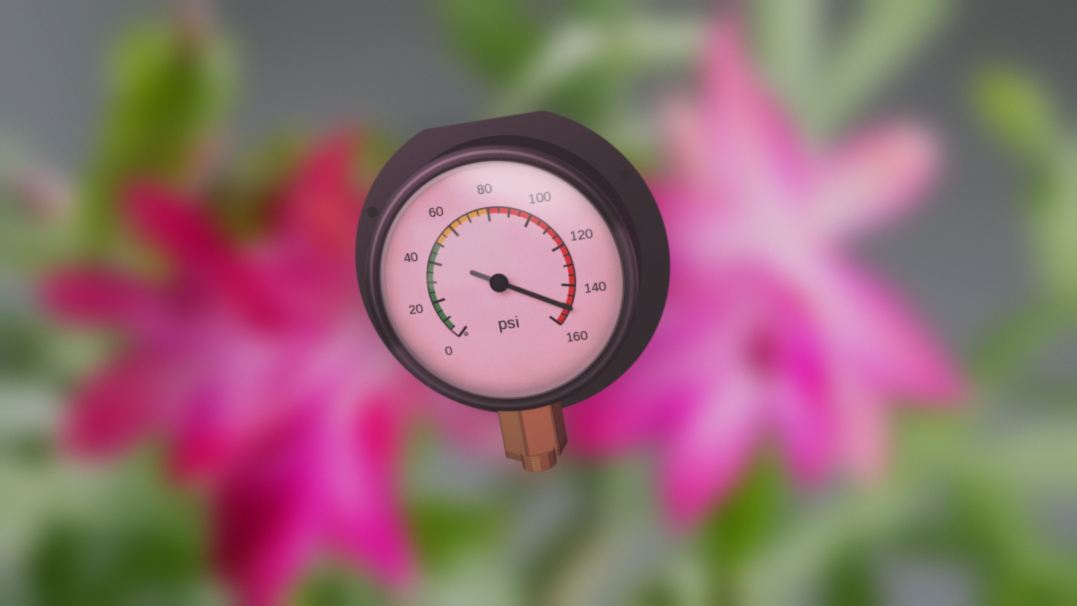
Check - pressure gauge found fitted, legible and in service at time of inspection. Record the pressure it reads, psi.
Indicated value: 150 psi
